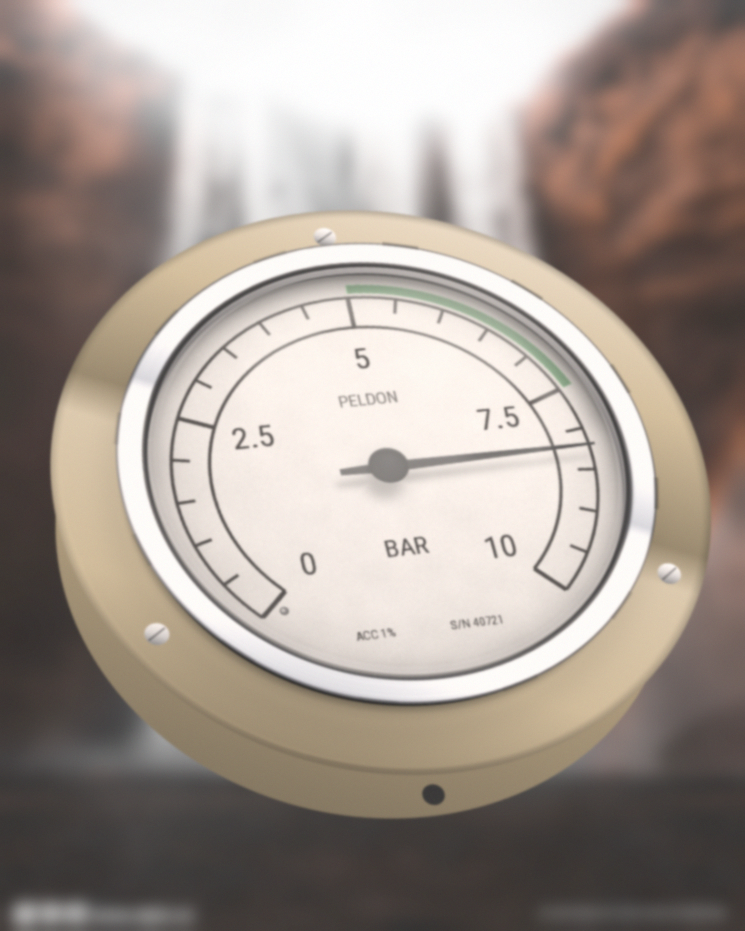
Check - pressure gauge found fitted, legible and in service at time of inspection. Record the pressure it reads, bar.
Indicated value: 8.25 bar
